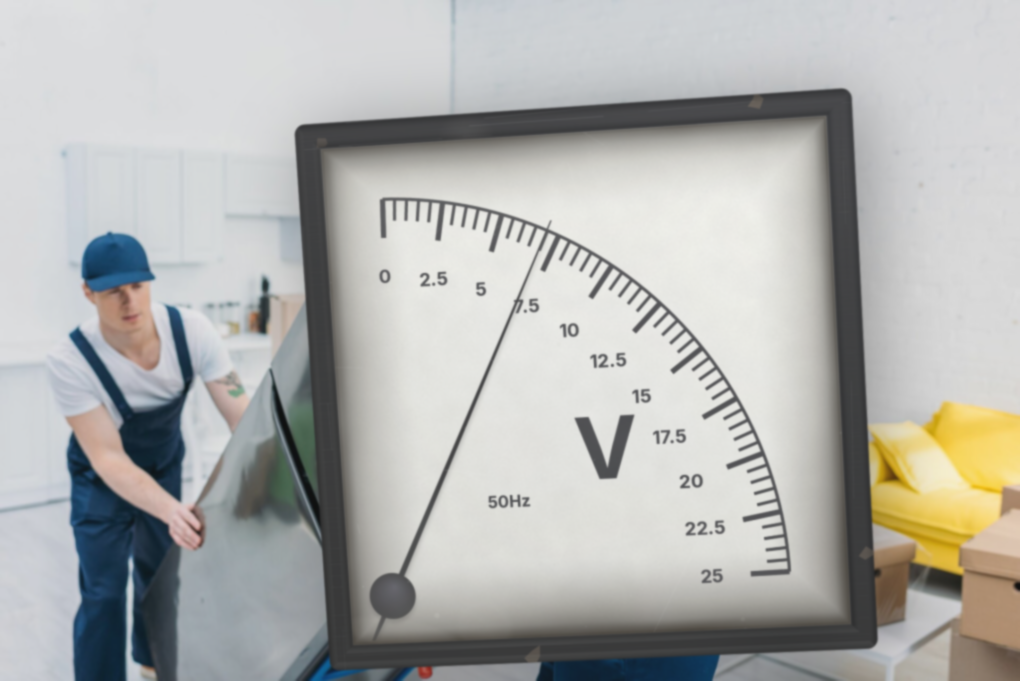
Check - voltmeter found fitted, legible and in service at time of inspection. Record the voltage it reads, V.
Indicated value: 7 V
